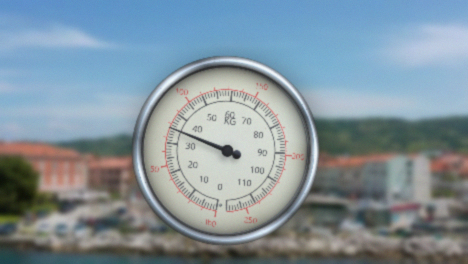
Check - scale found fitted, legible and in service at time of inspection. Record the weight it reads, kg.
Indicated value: 35 kg
